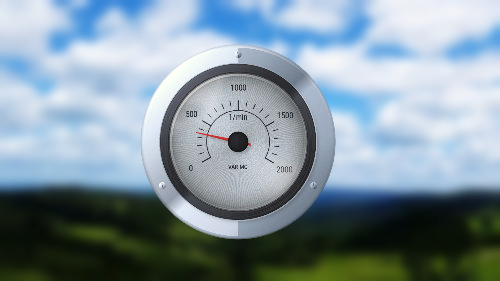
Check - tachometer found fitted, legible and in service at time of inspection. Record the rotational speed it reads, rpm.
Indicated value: 350 rpm
